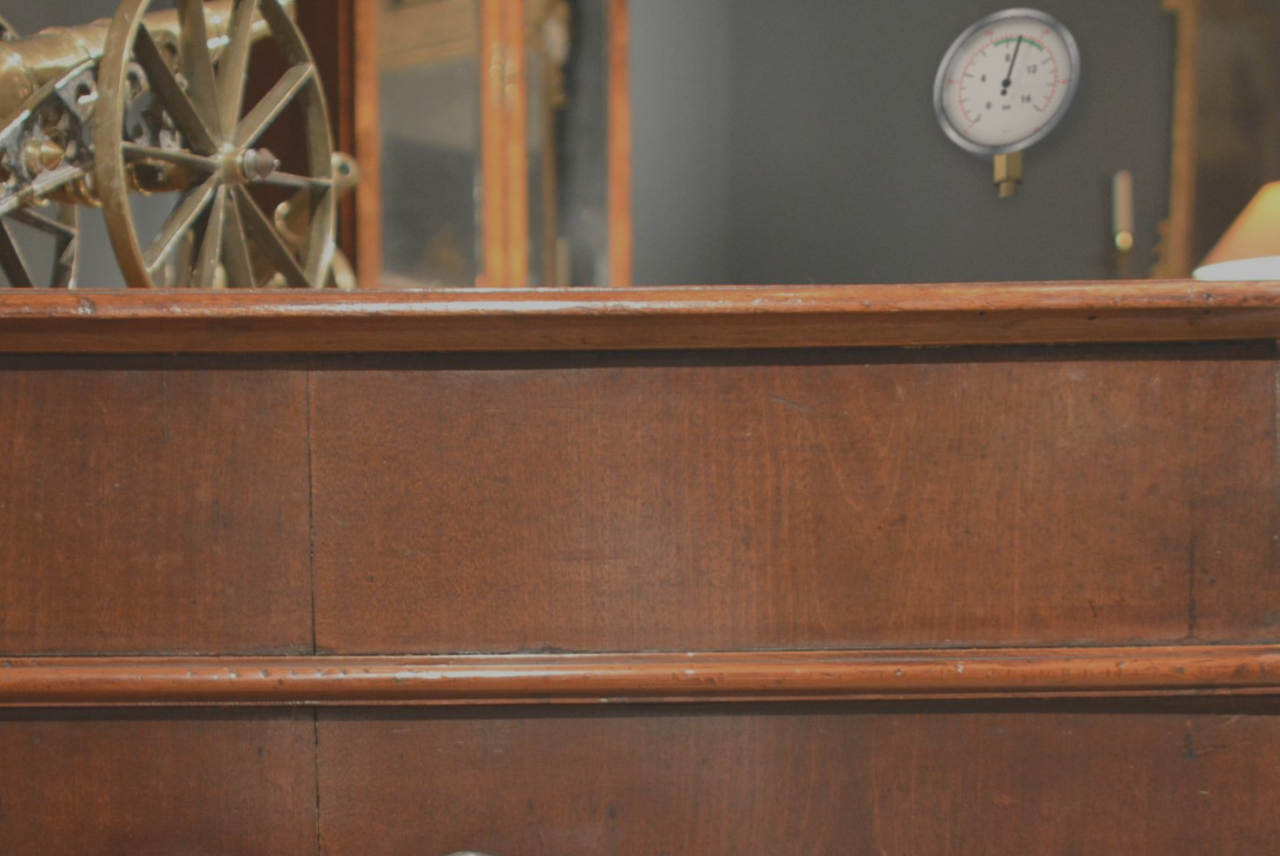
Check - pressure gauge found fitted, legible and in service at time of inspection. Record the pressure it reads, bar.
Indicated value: 9 bar
